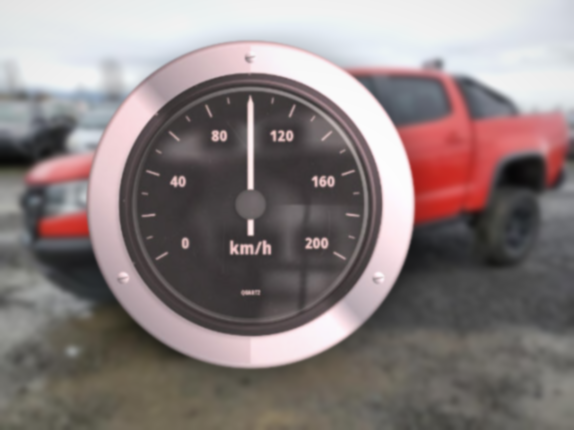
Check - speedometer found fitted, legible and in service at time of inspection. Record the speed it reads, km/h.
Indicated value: 100 km/h
